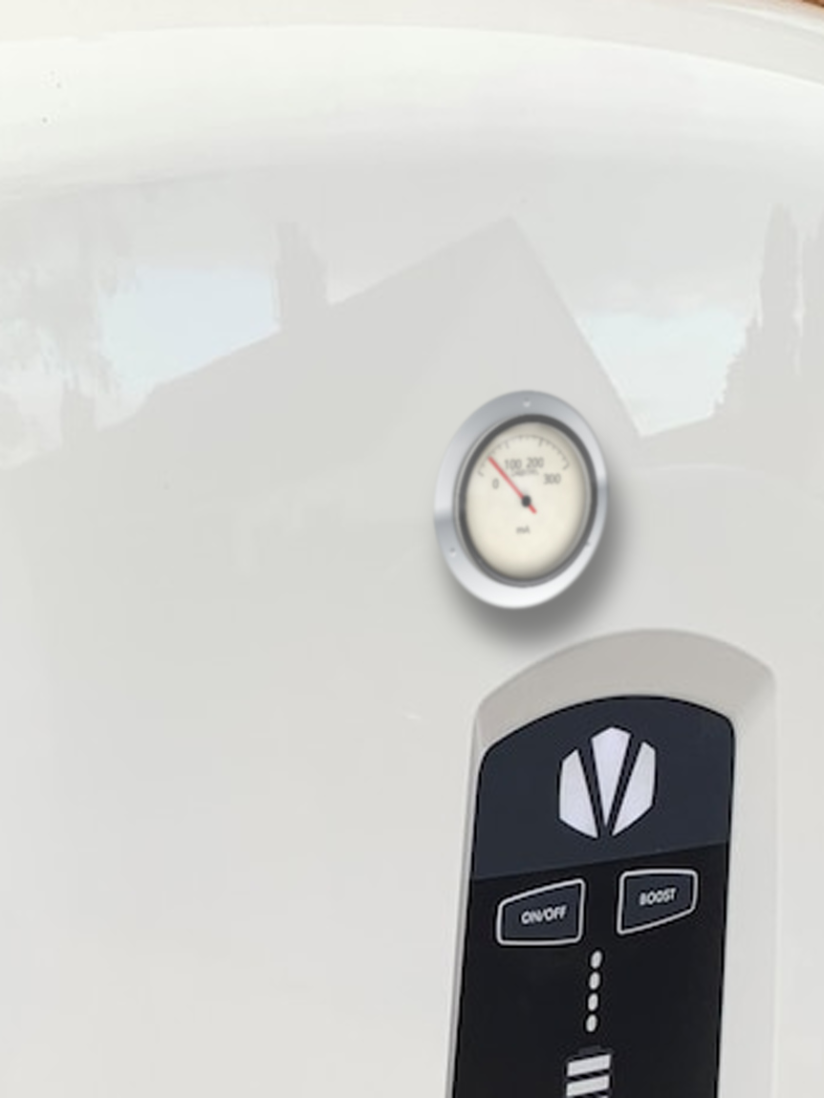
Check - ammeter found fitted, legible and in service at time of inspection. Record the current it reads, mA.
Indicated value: 40 mA
